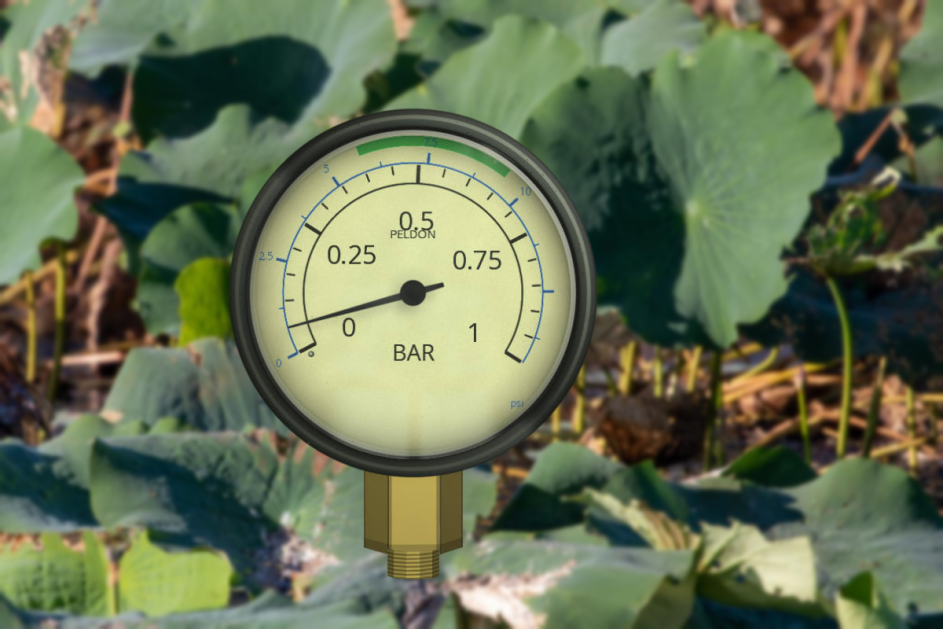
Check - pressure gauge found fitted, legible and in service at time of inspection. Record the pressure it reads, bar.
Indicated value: 0.05 bar
